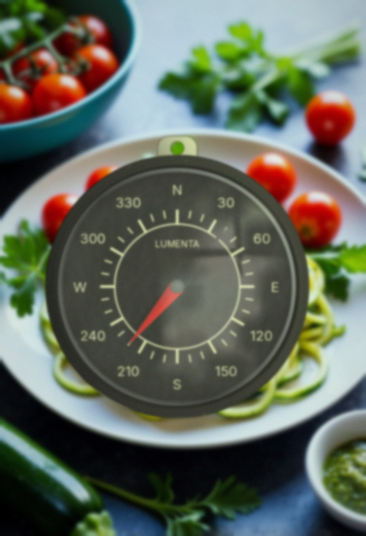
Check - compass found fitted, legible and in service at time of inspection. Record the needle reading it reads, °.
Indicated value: 220 °
